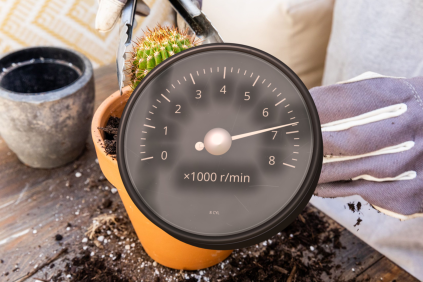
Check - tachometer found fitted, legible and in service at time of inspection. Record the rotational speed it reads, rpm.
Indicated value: 6800 rpm
